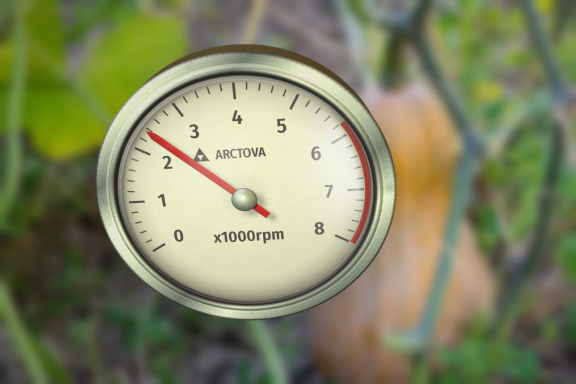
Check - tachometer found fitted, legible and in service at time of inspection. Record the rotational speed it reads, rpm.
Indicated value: 2400 rpm
